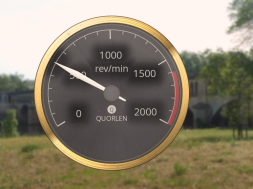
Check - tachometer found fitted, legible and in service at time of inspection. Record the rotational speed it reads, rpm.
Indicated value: 500 rpm
